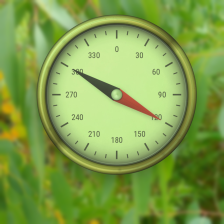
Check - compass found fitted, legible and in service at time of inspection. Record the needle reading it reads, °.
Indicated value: 120 °
